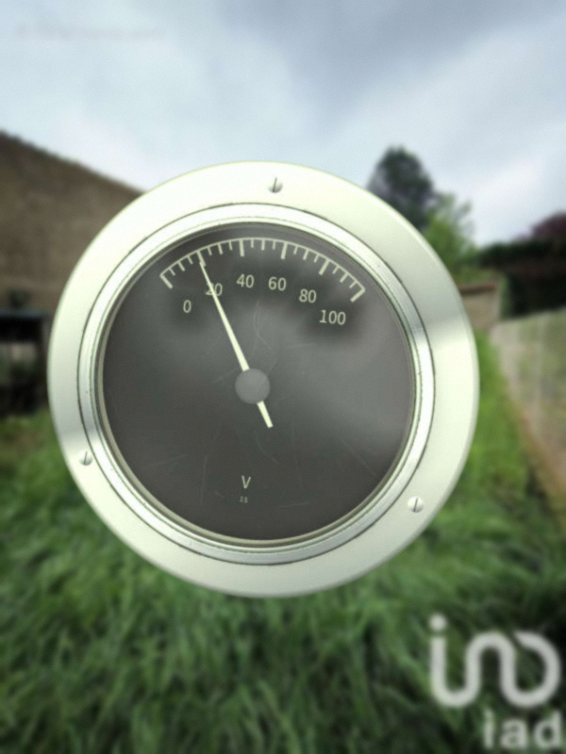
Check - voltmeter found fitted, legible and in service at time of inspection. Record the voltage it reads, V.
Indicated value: 20 V
